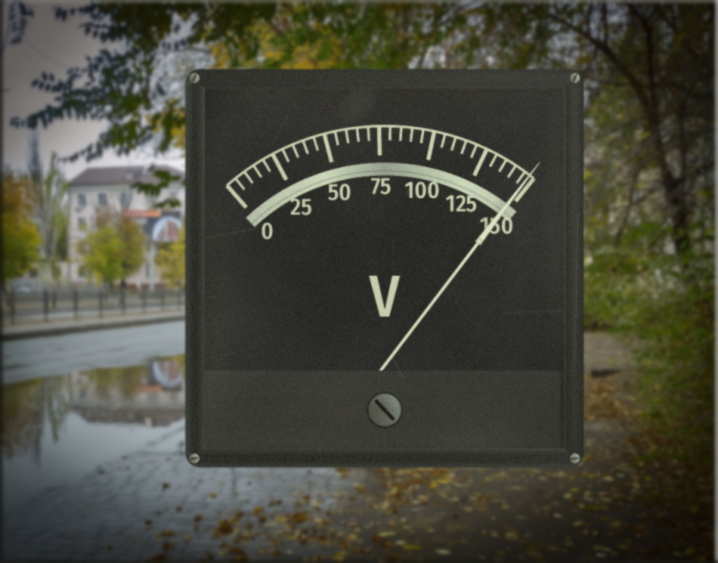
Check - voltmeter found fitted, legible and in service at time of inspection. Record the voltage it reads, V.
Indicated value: 147.5 V
